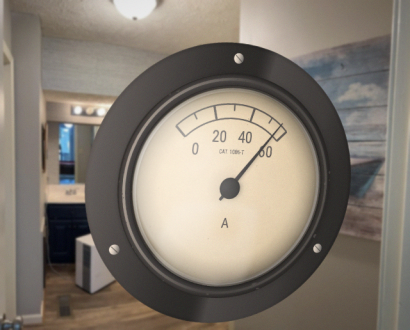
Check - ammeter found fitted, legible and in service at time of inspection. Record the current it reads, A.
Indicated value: 55 A
